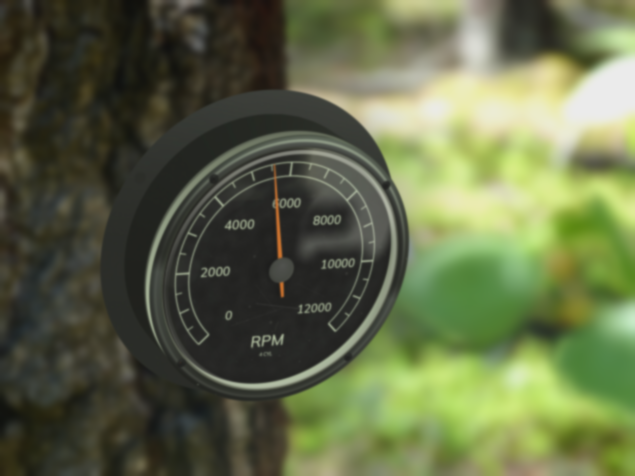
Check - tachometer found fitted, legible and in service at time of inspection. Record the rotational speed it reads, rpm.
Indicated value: 5500 rpm
